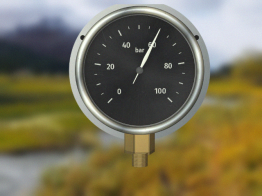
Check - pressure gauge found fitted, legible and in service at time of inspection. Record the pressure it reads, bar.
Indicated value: 60 bar
